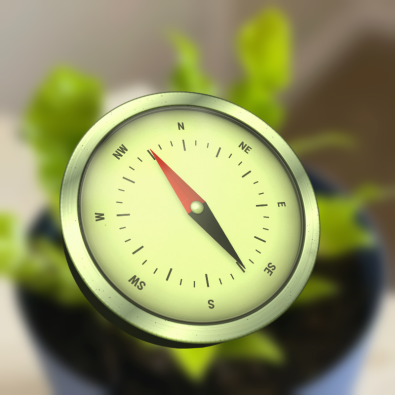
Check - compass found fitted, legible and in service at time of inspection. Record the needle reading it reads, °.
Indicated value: 330 °
